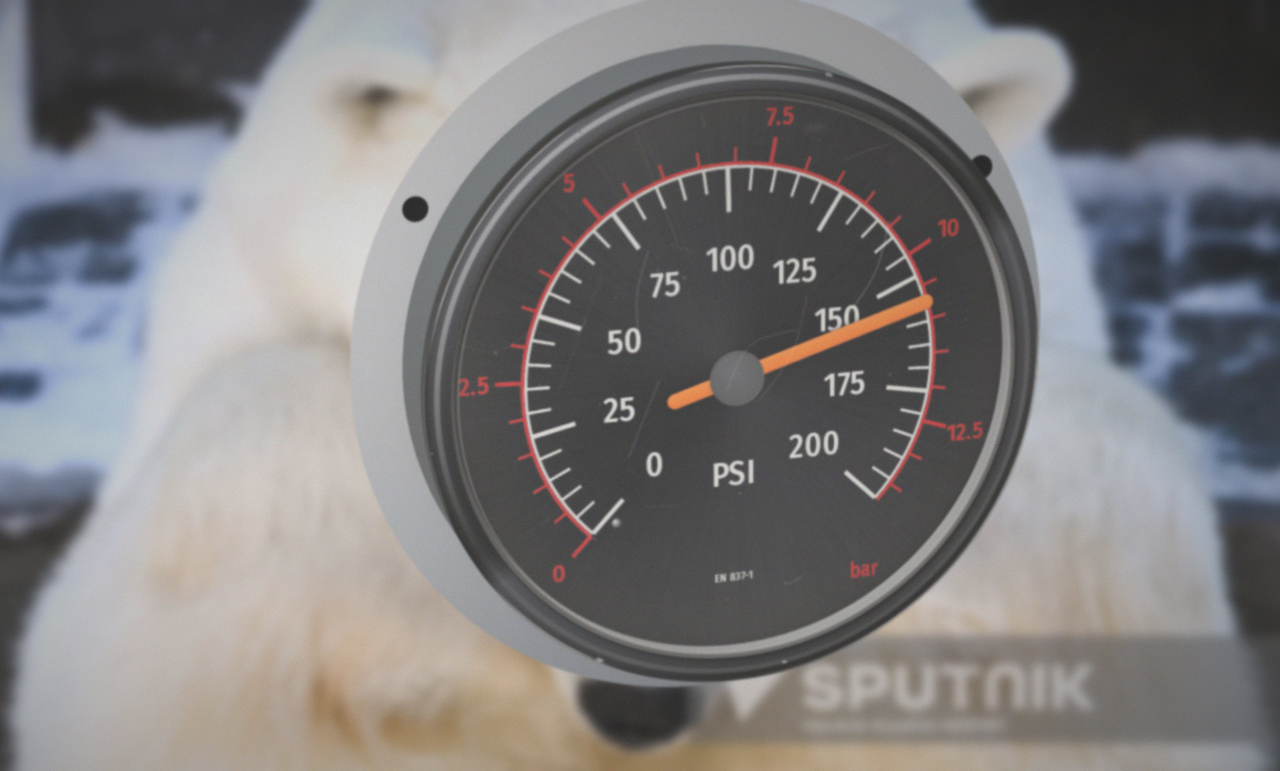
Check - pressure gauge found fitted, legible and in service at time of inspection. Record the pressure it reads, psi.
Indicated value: 155 psi
